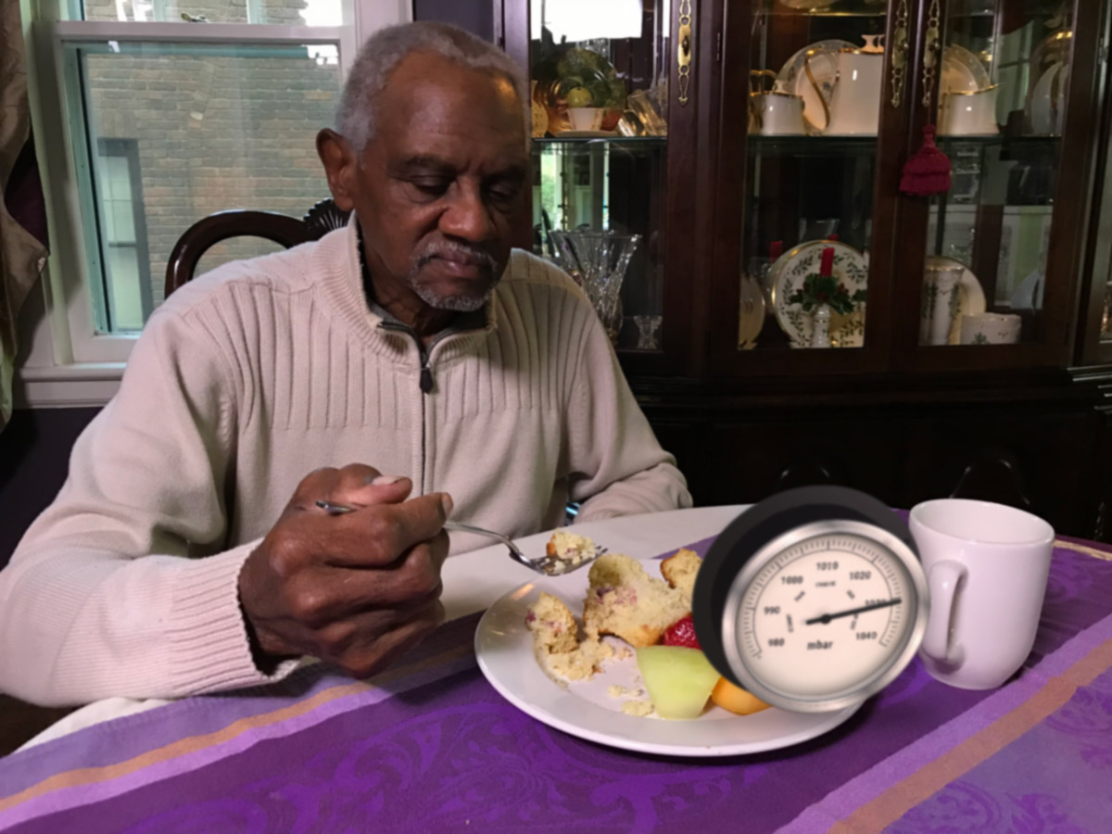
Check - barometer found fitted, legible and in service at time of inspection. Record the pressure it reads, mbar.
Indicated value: 1030 mbar
